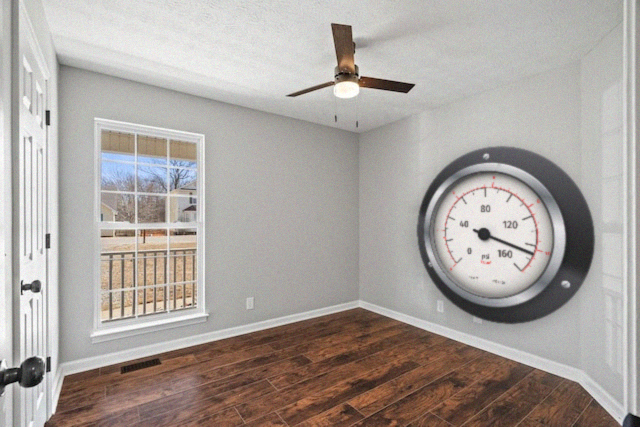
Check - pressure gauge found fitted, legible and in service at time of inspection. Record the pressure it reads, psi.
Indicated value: 145 psi
